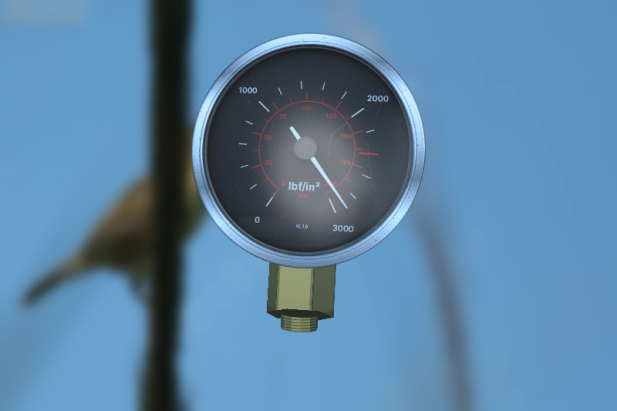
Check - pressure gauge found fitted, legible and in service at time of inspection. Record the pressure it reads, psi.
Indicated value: 2900 psi
